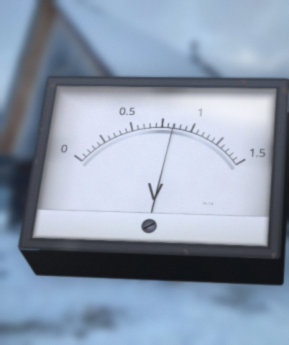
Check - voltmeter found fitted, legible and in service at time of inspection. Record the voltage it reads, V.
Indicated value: 0.85 V
